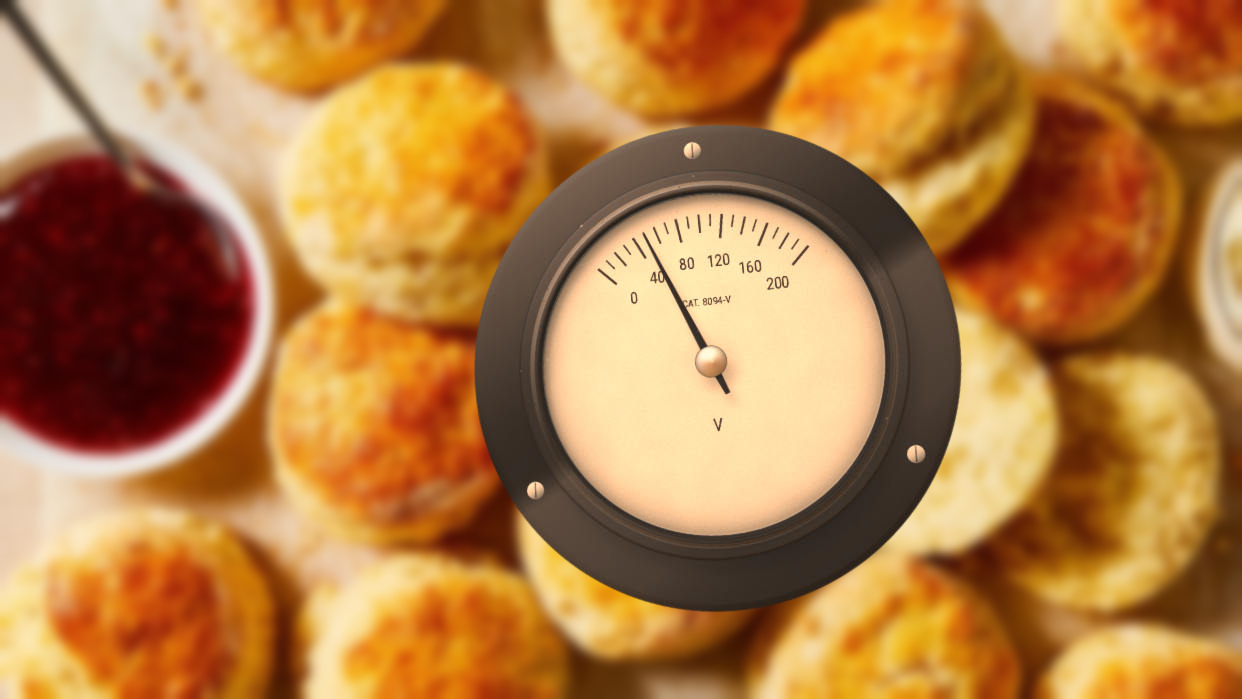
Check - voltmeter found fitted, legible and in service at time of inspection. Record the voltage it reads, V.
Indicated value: 50 V
